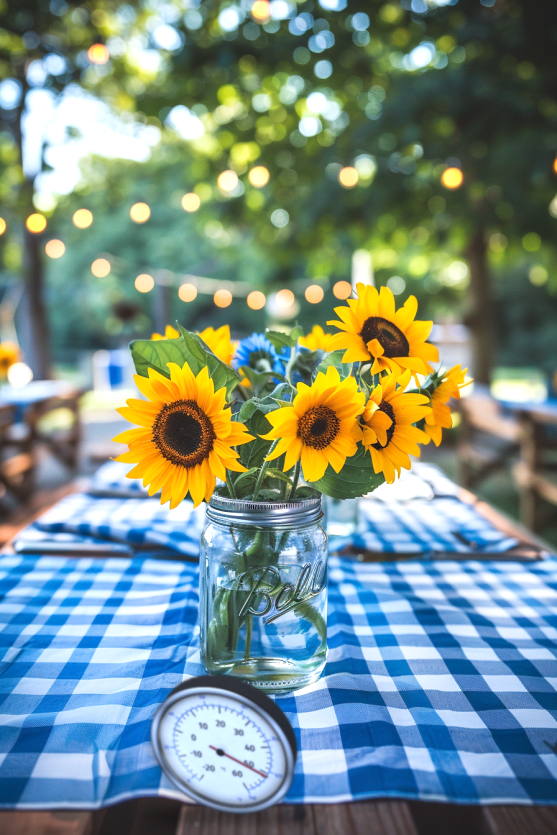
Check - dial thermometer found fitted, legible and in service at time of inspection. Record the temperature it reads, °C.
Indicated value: 50 °C
